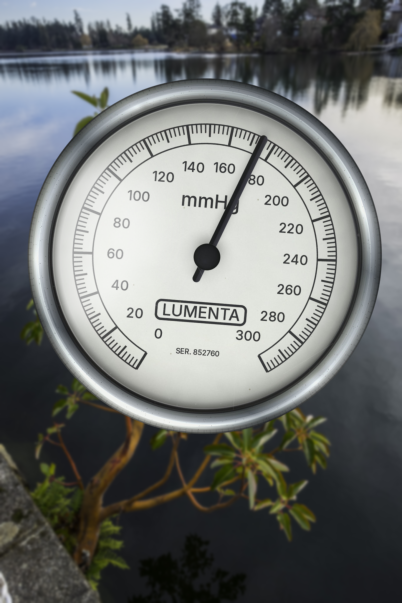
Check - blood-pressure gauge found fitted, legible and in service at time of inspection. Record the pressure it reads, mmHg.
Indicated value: 174 mmHg
